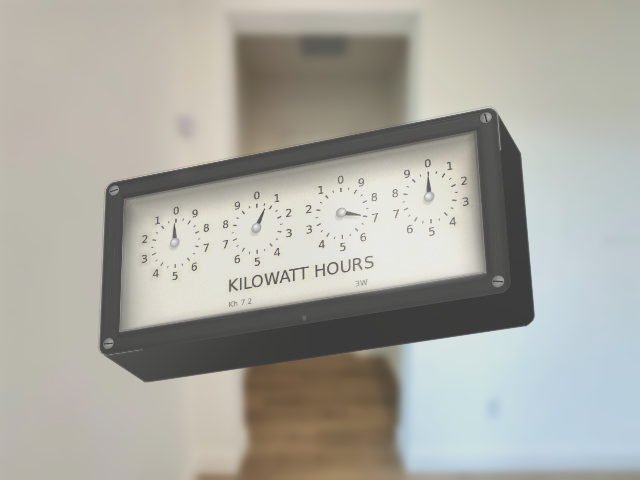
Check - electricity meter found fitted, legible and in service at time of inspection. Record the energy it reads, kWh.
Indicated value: 70 kWh
